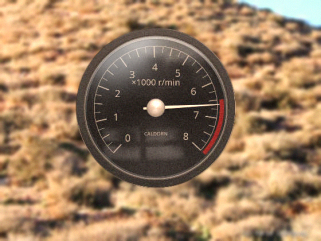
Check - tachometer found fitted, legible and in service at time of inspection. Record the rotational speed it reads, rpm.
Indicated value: 6625 rpm
